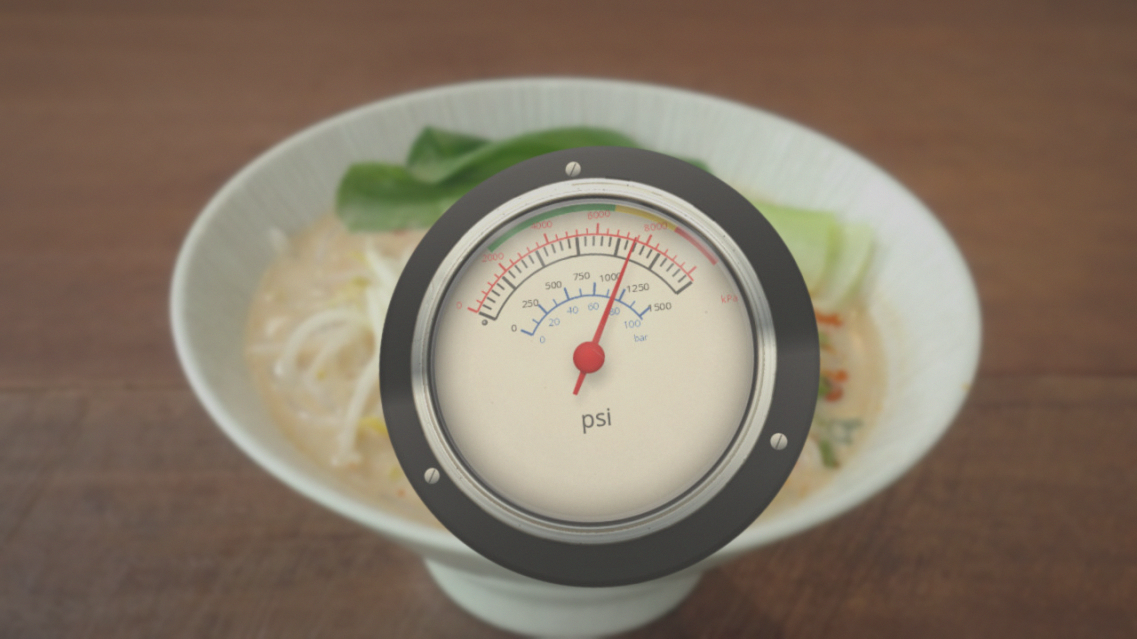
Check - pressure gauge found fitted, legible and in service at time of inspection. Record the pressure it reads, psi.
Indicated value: 1100 psi
